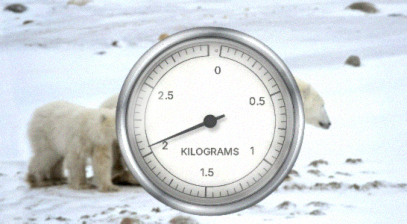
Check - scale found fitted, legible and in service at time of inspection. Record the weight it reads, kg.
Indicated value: 2.05 kg
